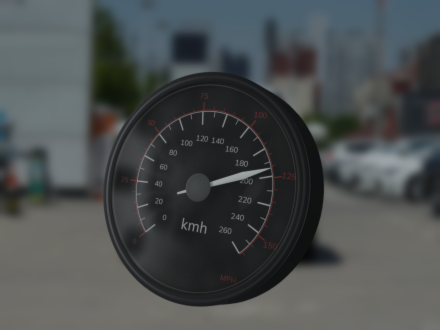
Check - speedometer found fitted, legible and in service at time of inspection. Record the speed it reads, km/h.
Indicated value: 195 km/h
